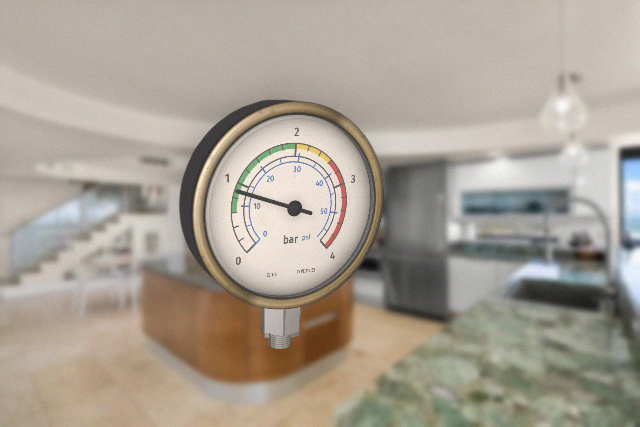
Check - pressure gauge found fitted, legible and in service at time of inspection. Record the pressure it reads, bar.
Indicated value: 0.9 bar
